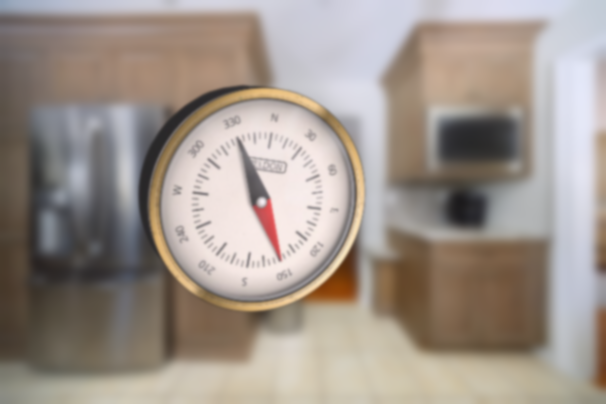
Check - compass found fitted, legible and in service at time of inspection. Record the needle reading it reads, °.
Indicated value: 150 °
